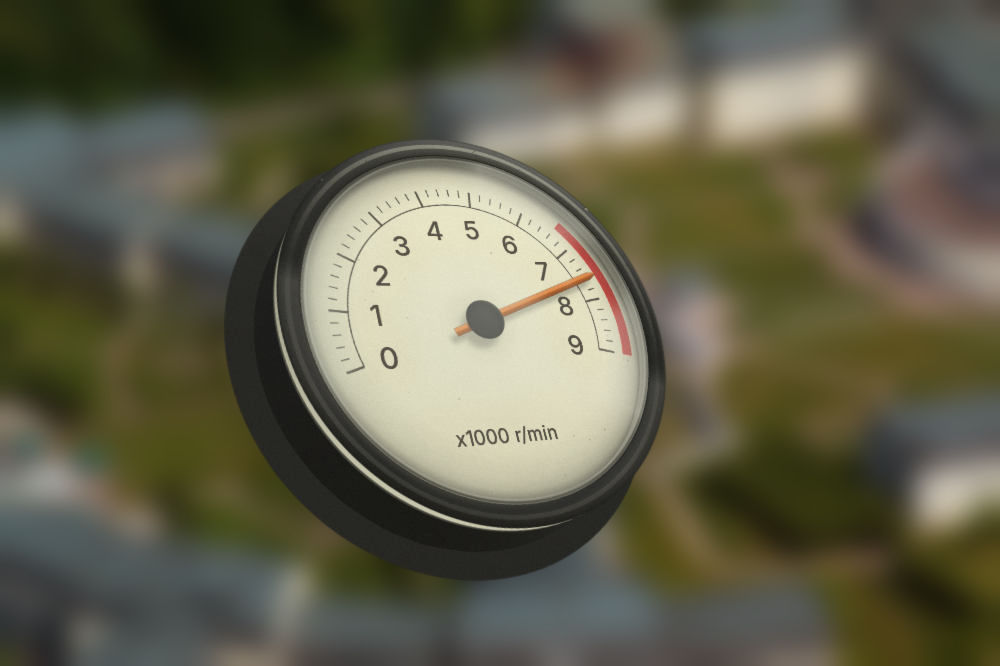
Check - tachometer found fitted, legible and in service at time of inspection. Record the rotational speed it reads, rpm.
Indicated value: 7600 rpm
